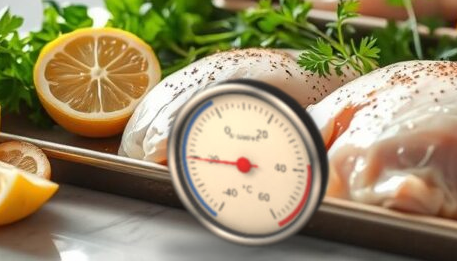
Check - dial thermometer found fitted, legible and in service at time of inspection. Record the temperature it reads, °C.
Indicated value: -20 °C
